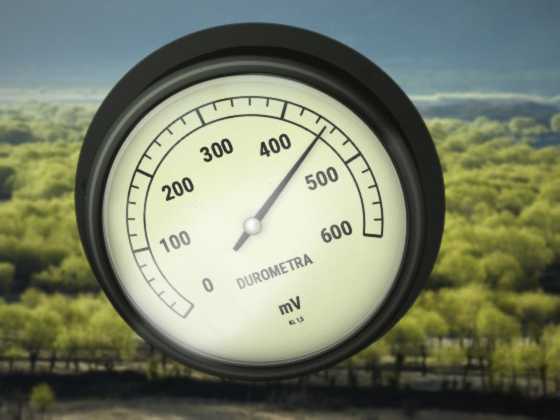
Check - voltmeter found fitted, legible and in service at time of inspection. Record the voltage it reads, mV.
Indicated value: 450 mV
